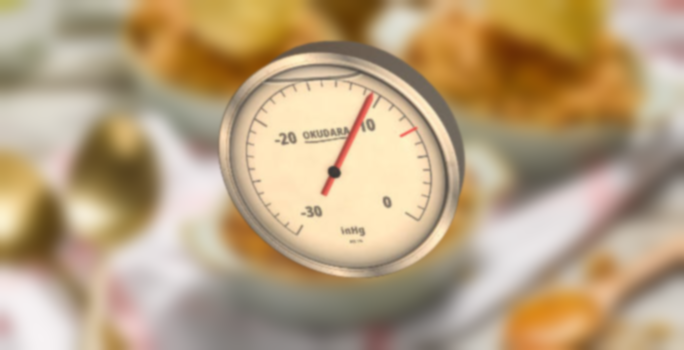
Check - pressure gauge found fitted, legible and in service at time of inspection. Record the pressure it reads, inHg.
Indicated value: -10.5 inHg
